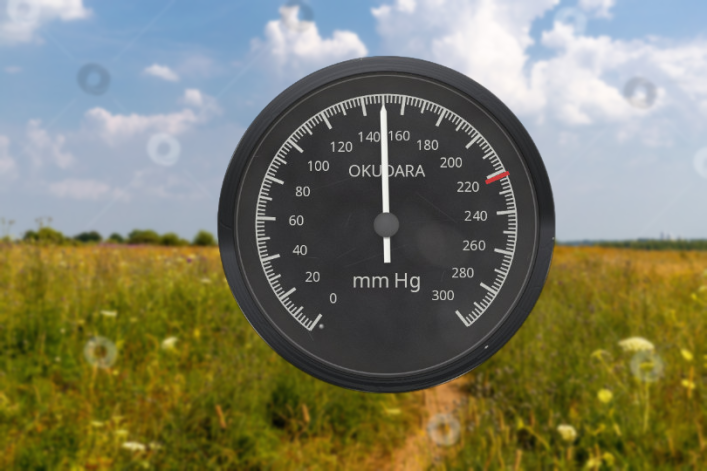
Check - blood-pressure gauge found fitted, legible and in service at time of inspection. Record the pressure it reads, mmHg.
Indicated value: 150 mmHg
